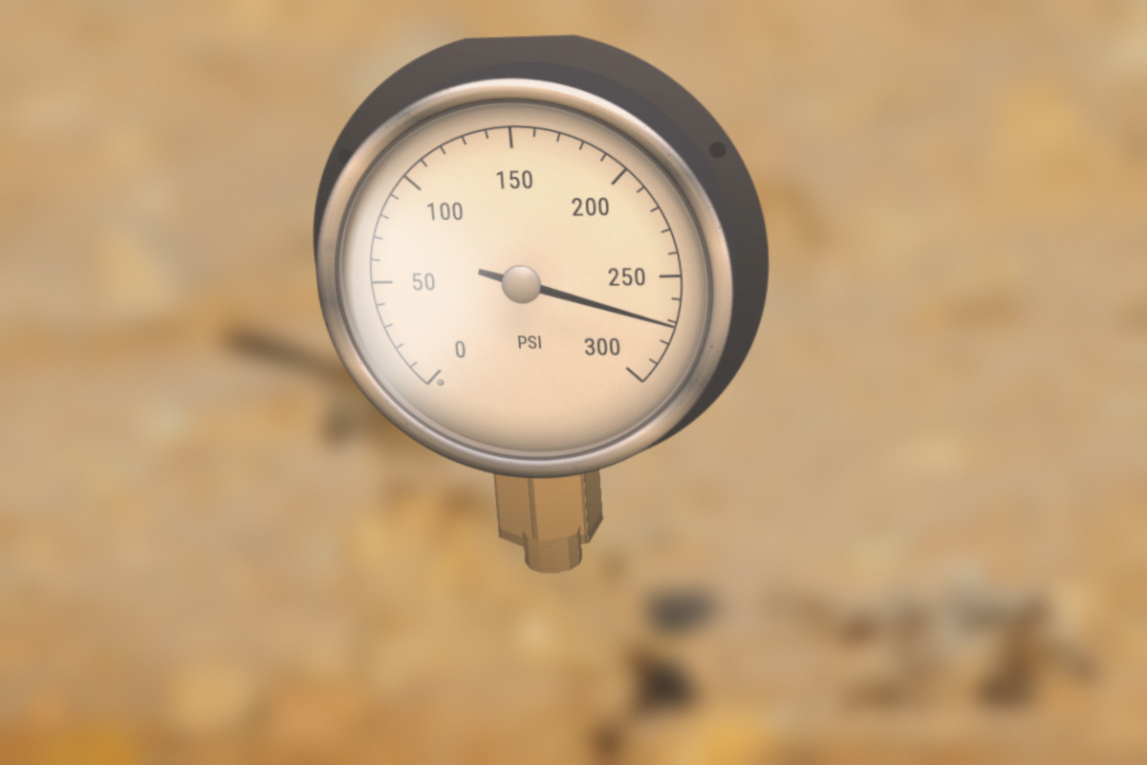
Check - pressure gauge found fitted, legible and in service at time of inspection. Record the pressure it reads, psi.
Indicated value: 270 psi
